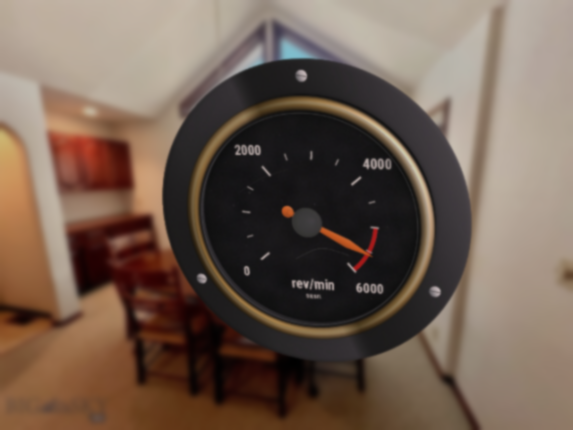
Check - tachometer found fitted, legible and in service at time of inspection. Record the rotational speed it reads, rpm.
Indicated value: 5500 rpm
